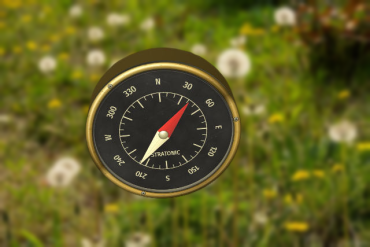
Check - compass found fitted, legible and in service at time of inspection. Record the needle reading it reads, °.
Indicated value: 40 °
